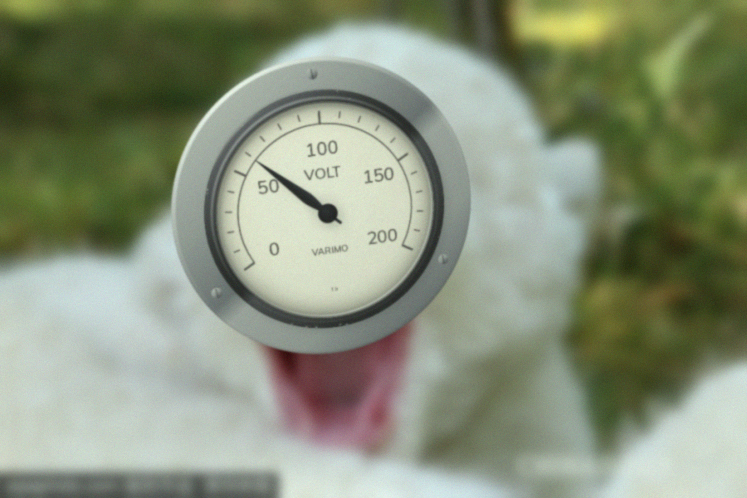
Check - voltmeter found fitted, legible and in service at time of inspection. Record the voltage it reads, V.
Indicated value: 60 V
